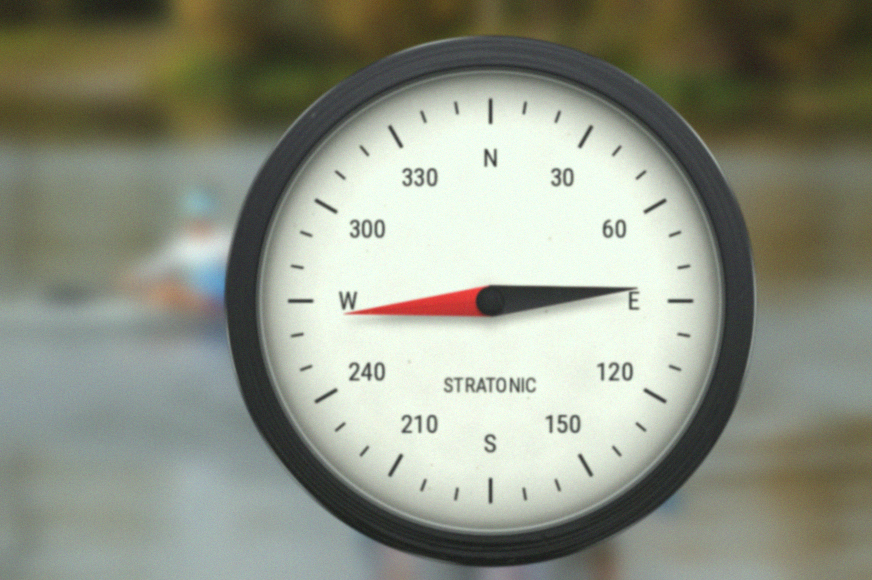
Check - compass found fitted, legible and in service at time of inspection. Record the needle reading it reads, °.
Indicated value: 265 °
